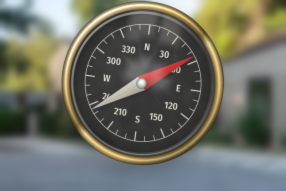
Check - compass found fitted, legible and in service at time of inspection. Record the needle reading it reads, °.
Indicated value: 55 °
